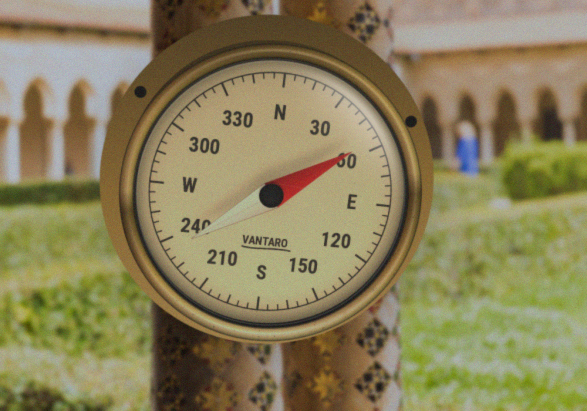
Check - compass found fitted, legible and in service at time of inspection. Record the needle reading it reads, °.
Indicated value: 55 °
